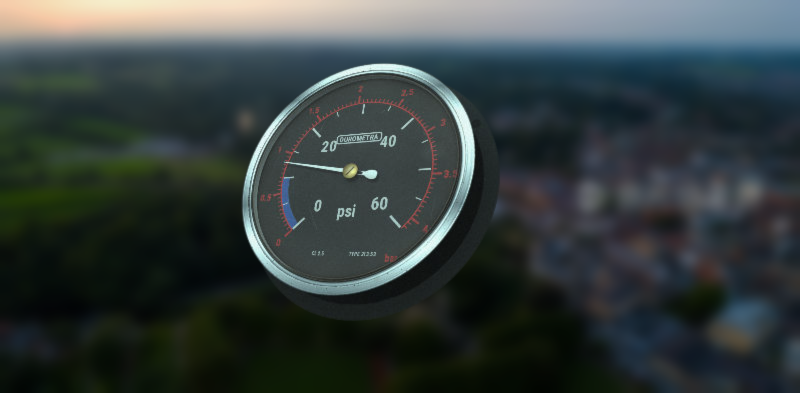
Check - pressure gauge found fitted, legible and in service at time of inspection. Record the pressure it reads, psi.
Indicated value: 12.5 psi
